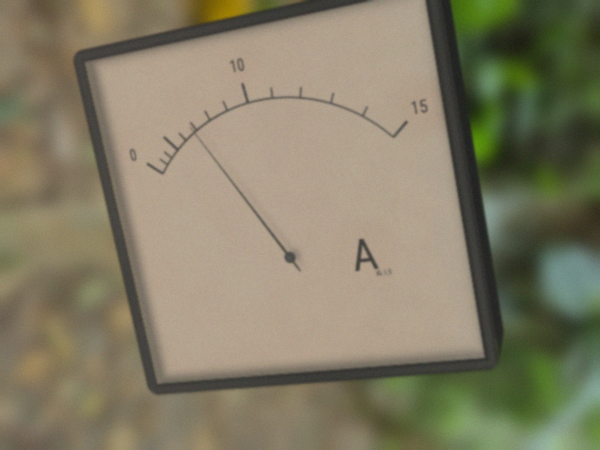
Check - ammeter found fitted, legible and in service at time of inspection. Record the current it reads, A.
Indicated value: 7 A
